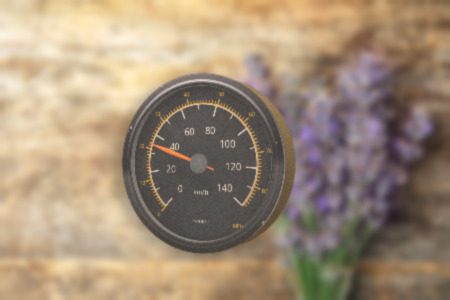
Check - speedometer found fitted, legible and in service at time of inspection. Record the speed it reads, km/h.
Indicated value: 35 km/h
